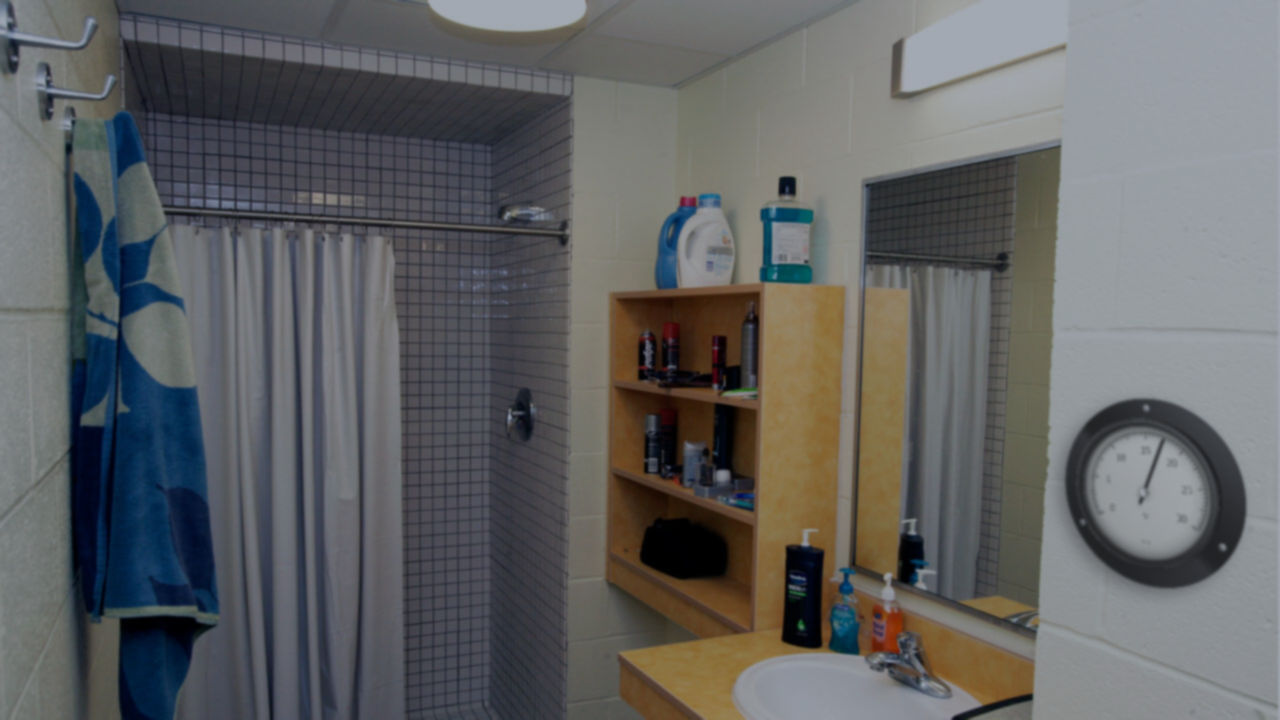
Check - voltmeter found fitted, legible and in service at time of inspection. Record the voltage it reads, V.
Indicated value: 17.5 V
